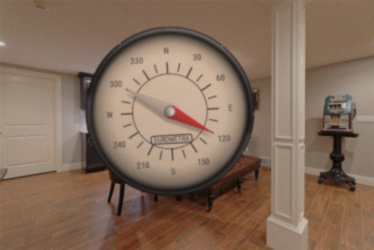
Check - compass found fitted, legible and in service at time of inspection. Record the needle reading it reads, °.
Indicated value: 120 °
